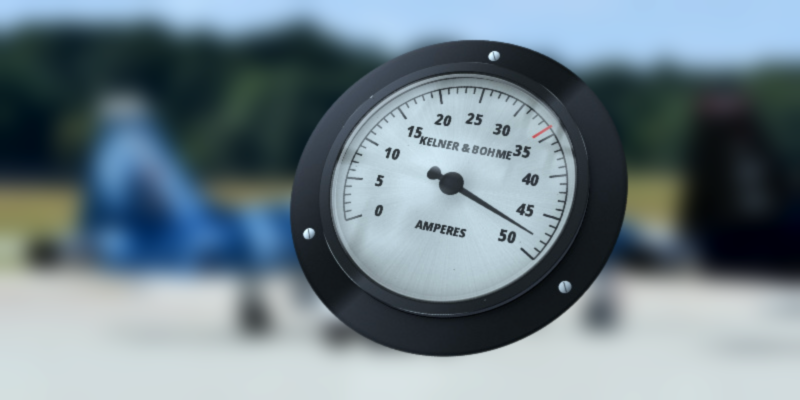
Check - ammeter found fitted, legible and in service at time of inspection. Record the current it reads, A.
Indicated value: 48 A
